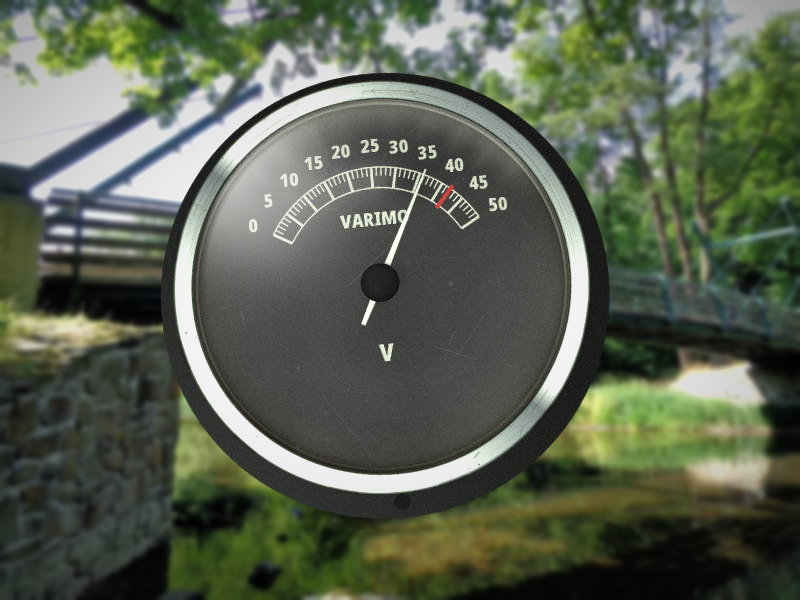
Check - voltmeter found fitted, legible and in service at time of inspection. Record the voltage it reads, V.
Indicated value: 36 V
